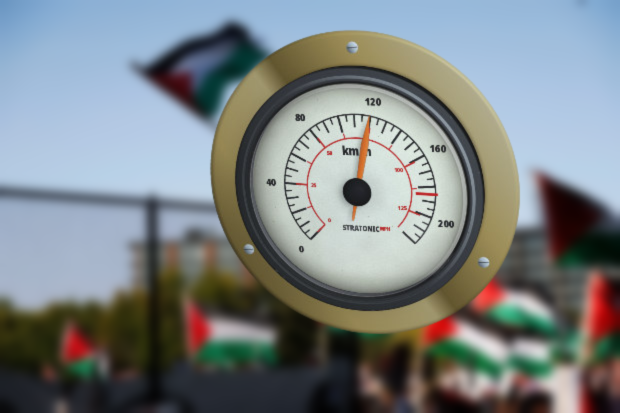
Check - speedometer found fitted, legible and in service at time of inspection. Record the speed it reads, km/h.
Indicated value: 120 km/h
